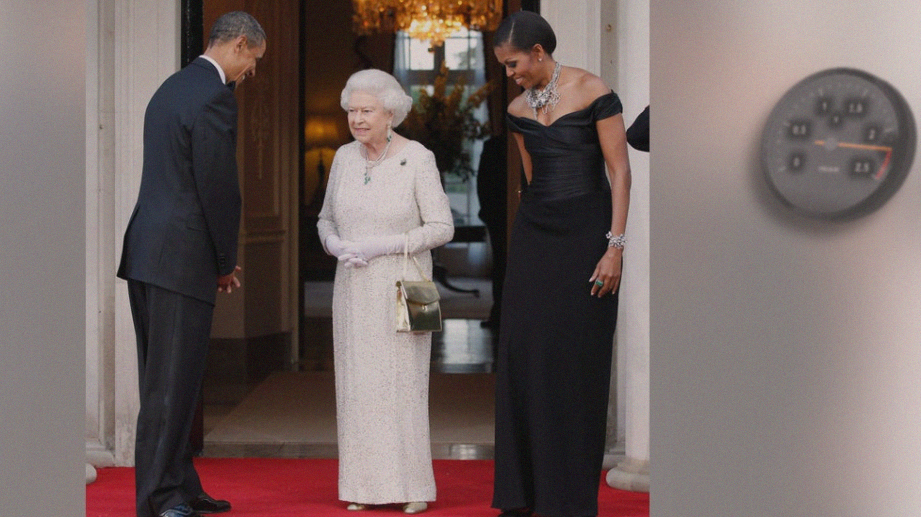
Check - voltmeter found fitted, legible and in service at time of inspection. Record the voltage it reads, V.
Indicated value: 2.2 V
